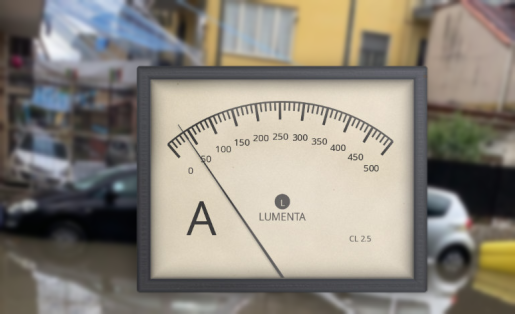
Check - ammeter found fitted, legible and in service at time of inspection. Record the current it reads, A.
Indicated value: 40 A
